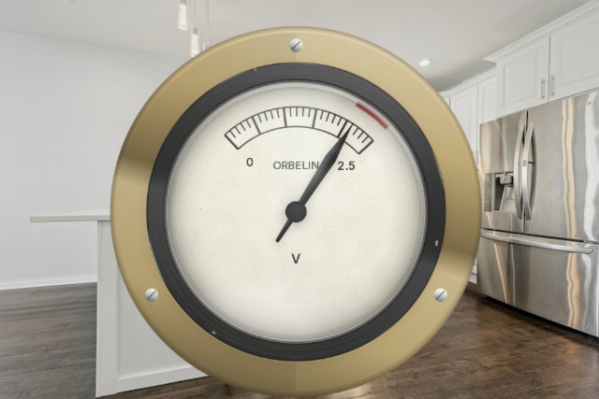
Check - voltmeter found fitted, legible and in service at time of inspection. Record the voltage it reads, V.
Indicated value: 2.1 V
